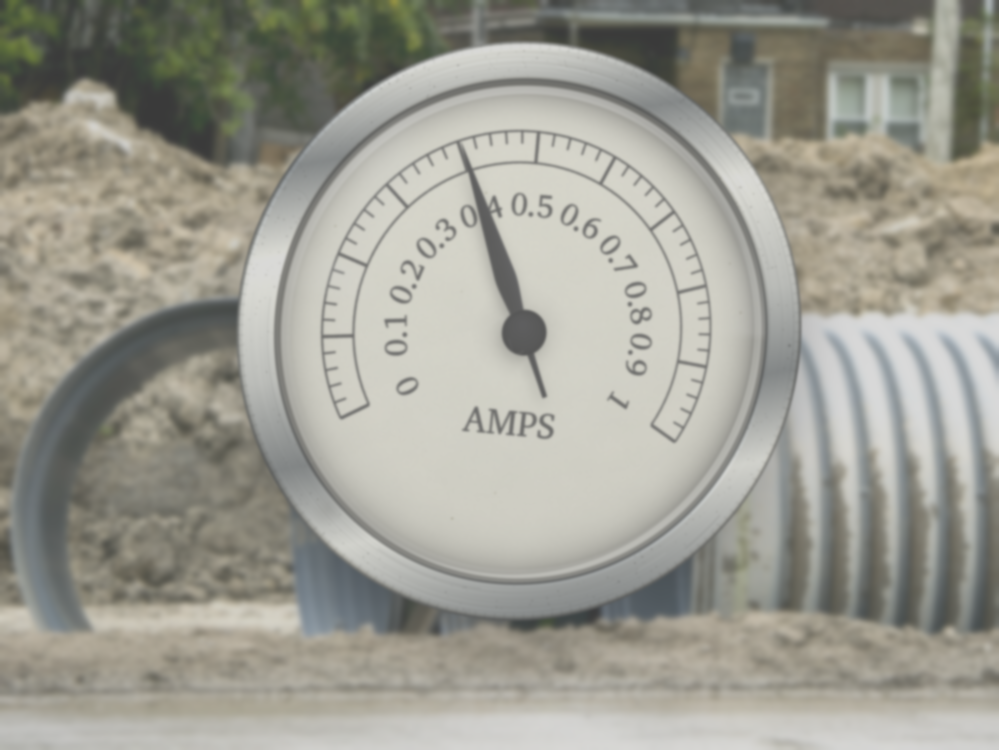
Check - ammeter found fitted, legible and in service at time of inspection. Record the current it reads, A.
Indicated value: 0.4 A
